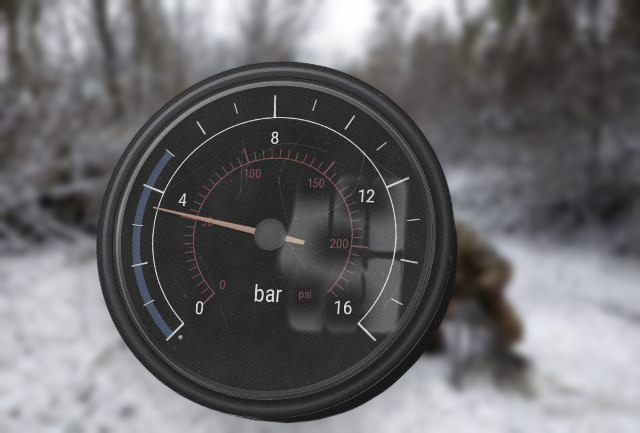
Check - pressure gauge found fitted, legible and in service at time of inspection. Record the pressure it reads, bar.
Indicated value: 3.5 bar
